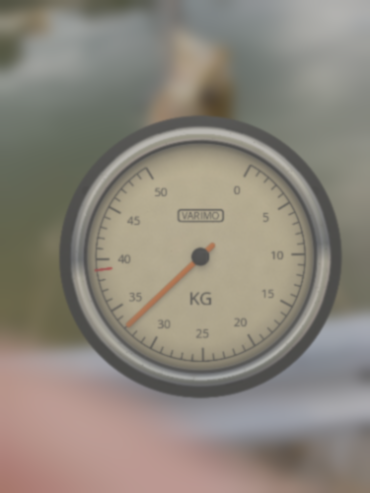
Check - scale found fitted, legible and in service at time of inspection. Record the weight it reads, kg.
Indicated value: 33 kg
